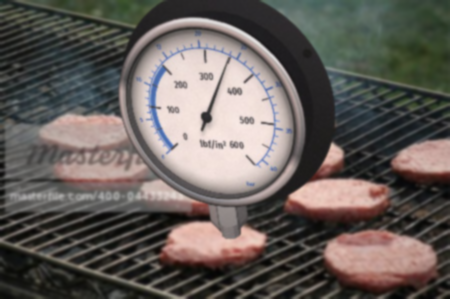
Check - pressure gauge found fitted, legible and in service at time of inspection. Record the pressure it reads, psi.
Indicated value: 350 psi
